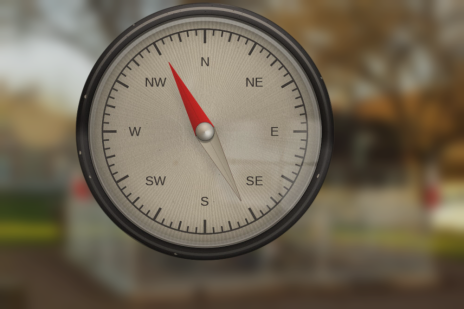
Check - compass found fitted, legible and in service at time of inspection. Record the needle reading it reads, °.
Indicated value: 332.5 °
